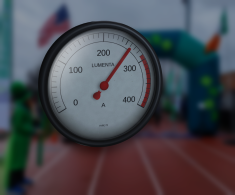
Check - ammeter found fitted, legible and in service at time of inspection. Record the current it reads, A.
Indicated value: 260 A
